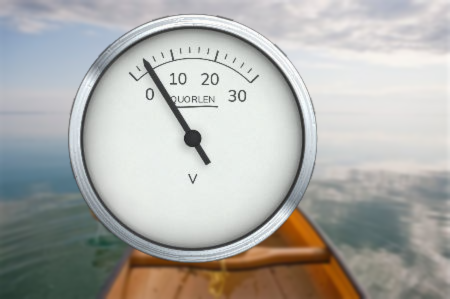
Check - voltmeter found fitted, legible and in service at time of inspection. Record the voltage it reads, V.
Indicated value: 4 V
